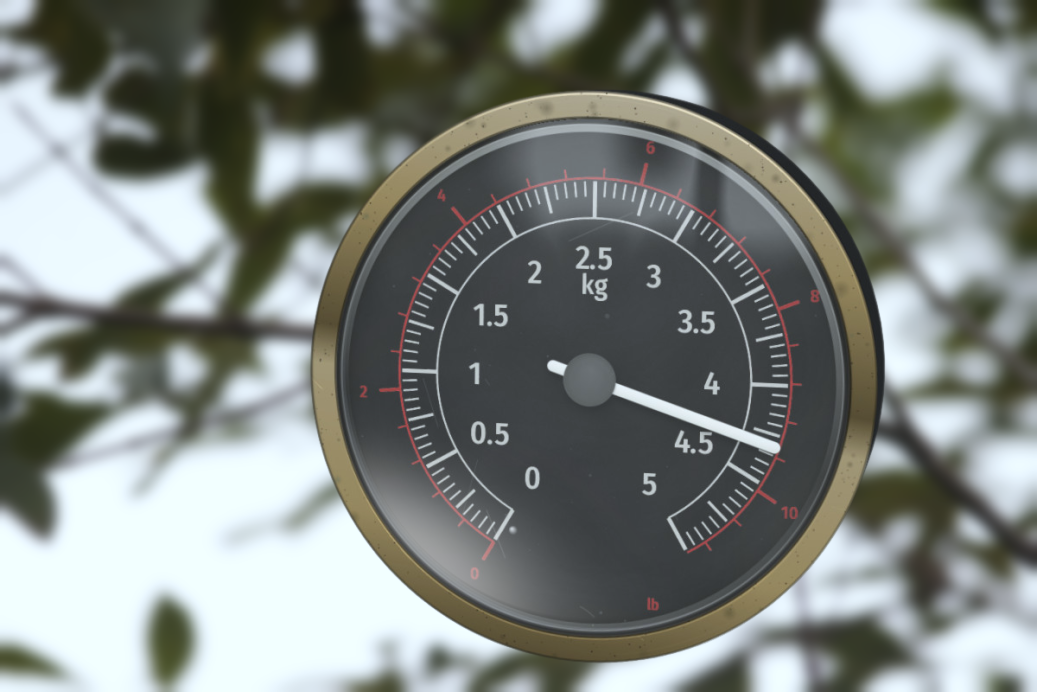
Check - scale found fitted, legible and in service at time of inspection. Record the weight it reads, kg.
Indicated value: 4.3 kg
